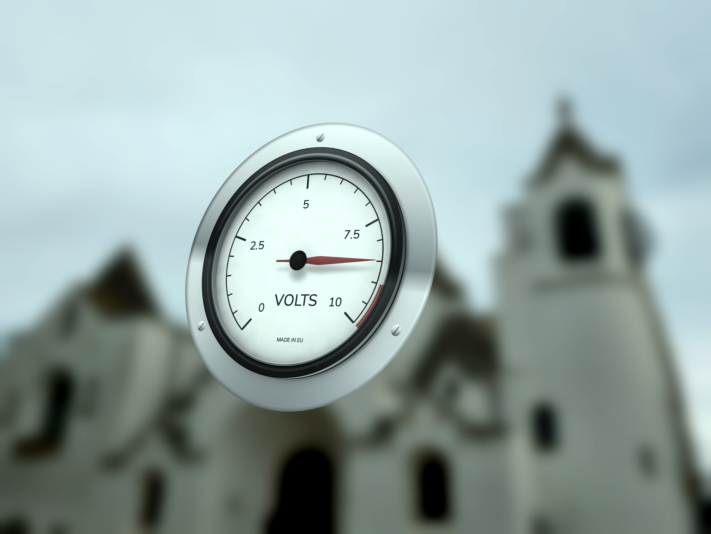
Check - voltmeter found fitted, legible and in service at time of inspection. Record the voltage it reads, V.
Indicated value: 8.5 V
